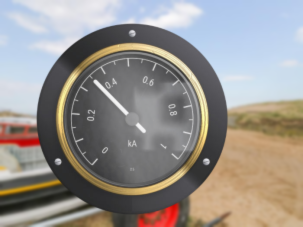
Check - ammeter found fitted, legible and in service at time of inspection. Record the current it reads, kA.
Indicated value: 0.35 kA
